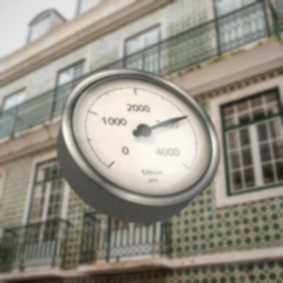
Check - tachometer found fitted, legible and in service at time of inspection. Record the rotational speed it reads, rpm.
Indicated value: 3000 rpm
